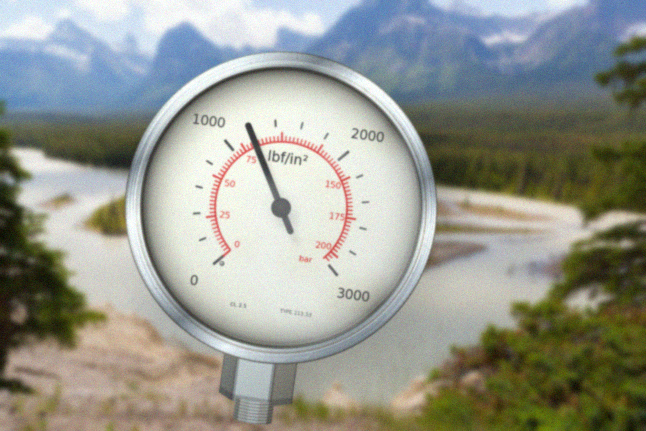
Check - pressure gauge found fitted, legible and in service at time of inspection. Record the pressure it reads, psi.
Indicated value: 1200 psi
